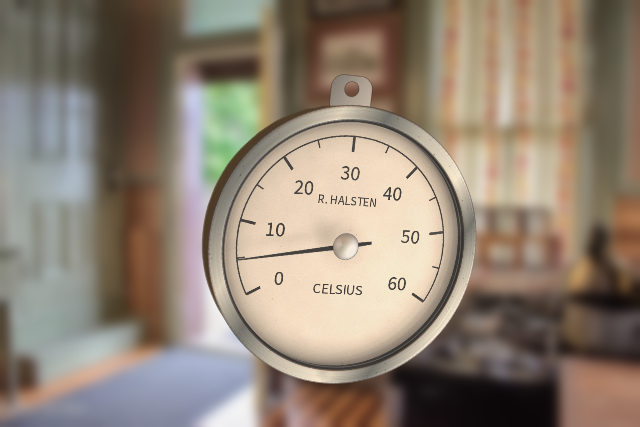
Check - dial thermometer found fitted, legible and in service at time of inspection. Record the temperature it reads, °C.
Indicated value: 5 °C
